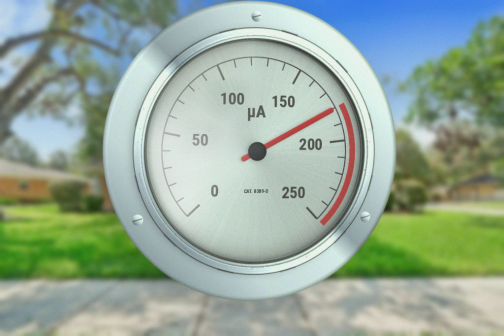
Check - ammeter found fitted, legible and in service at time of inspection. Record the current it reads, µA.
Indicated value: 180 µA
